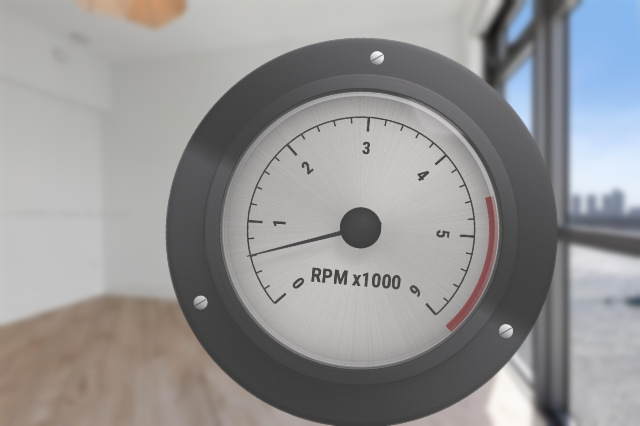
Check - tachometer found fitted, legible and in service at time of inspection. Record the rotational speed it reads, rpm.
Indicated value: 600 rpm
